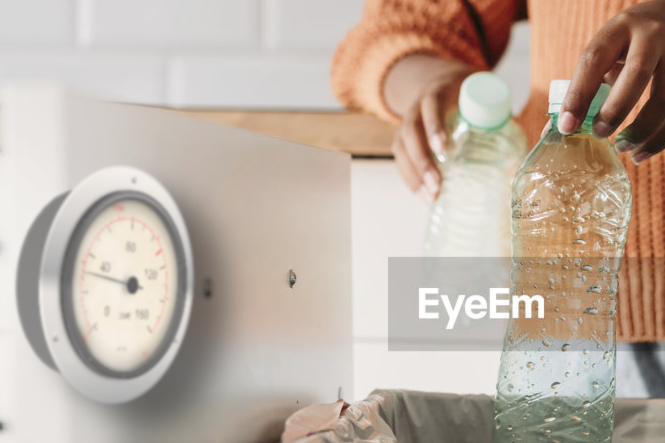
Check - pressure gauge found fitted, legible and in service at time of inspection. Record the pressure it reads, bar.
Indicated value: 30 bar
